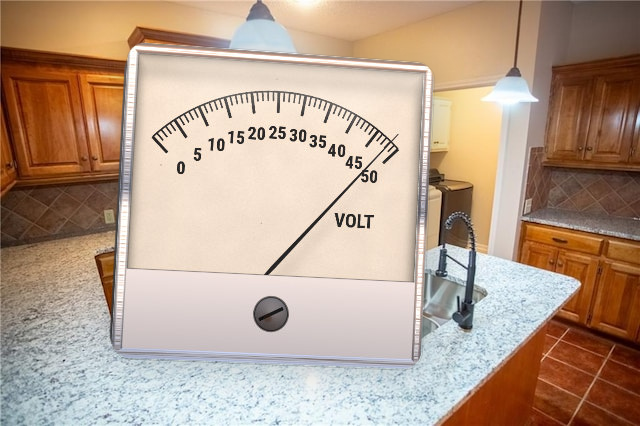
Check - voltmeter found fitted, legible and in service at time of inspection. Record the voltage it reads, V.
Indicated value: 48 V
